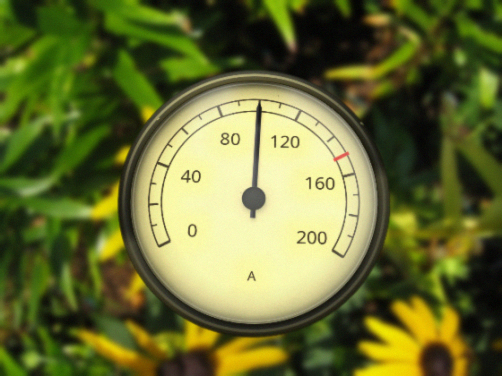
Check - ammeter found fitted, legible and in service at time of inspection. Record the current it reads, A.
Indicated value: 100 A
